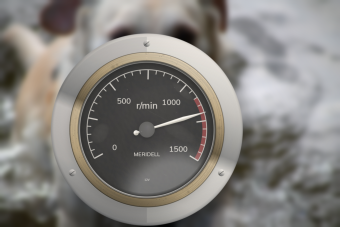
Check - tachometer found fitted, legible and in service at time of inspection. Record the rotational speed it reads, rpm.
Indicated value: 1200 rpm
